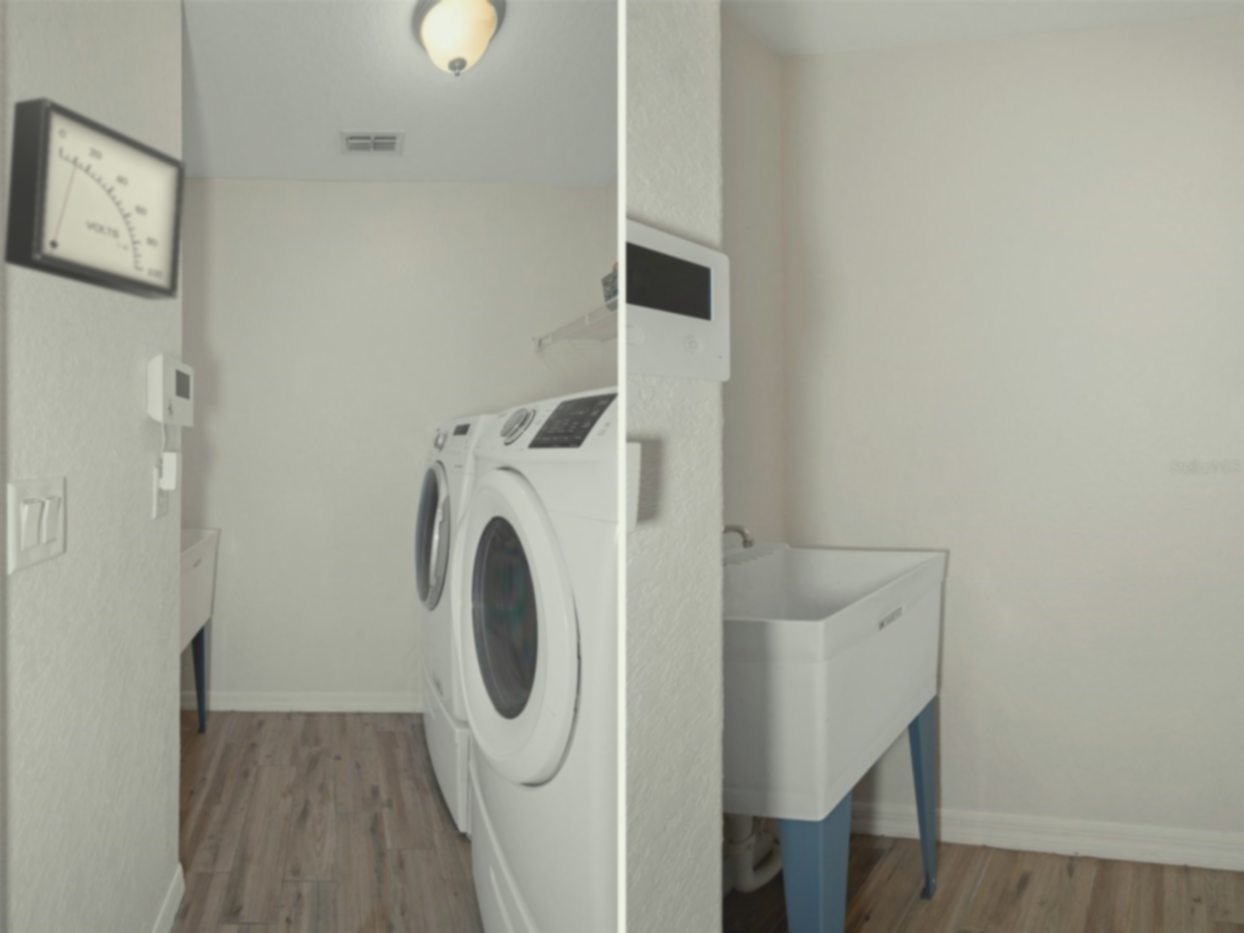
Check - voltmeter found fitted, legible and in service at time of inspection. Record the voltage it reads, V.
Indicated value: 10 V
